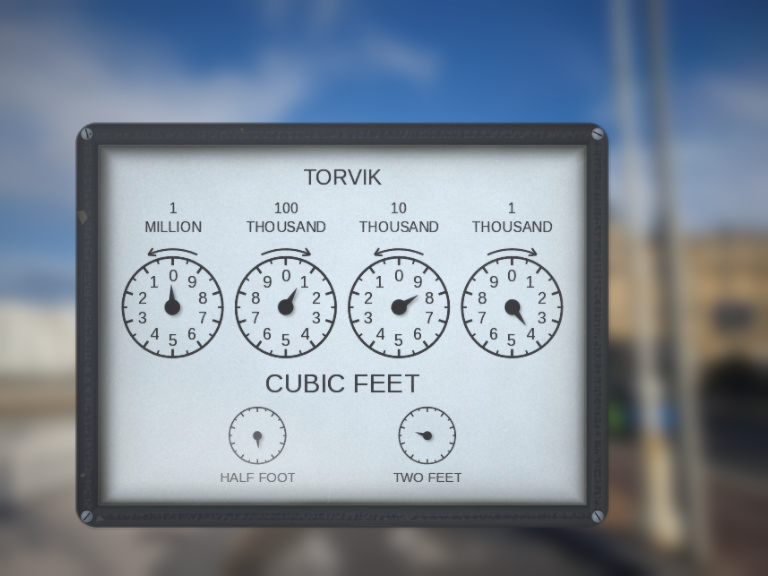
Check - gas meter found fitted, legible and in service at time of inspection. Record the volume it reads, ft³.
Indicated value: 8400 ft³
